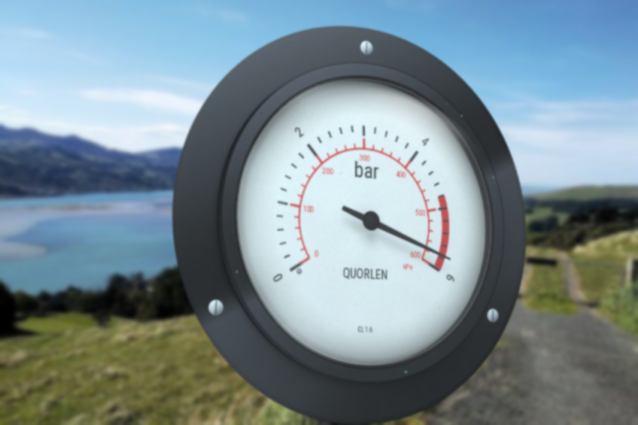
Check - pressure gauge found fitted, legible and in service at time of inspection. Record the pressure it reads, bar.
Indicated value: 5.8 bar
